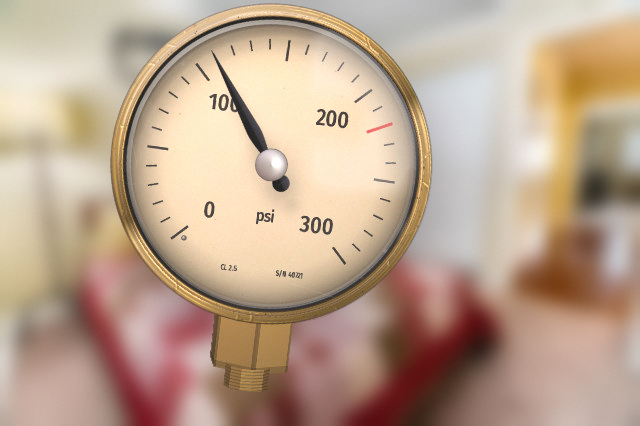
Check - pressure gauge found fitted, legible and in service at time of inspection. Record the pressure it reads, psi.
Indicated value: 110 psi
